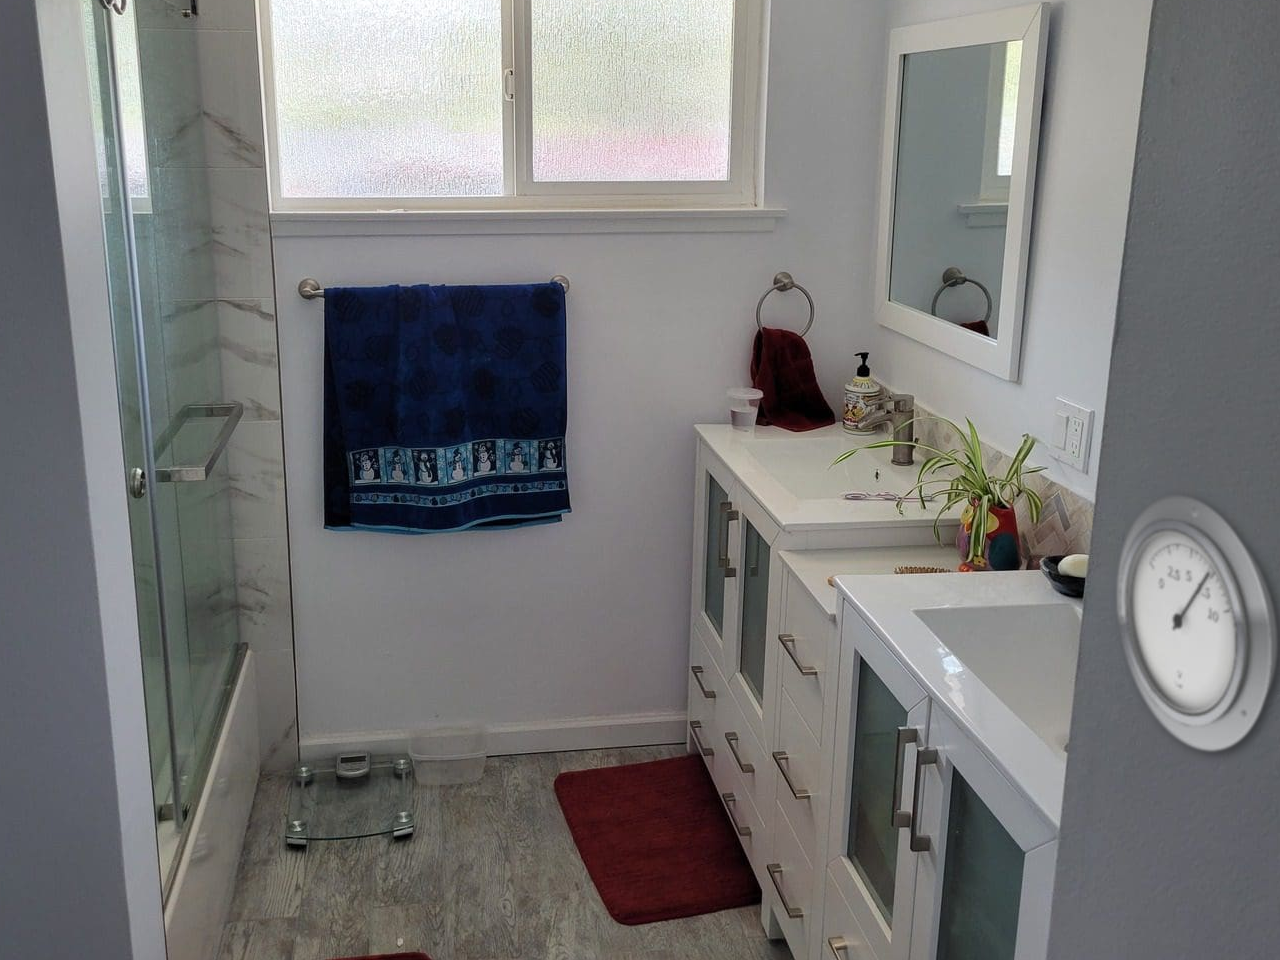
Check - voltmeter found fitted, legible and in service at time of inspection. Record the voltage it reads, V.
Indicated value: 7.5 V
